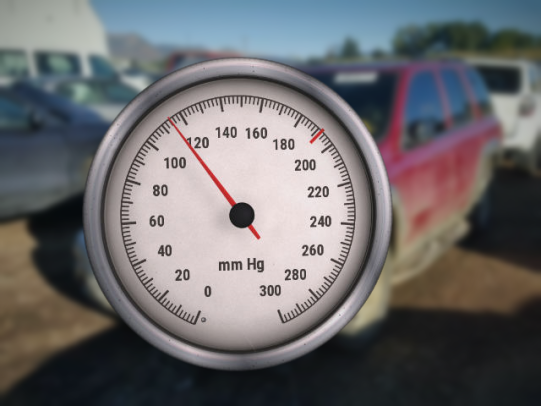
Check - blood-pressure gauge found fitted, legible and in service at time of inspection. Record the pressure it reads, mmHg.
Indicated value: 114 mmHg
